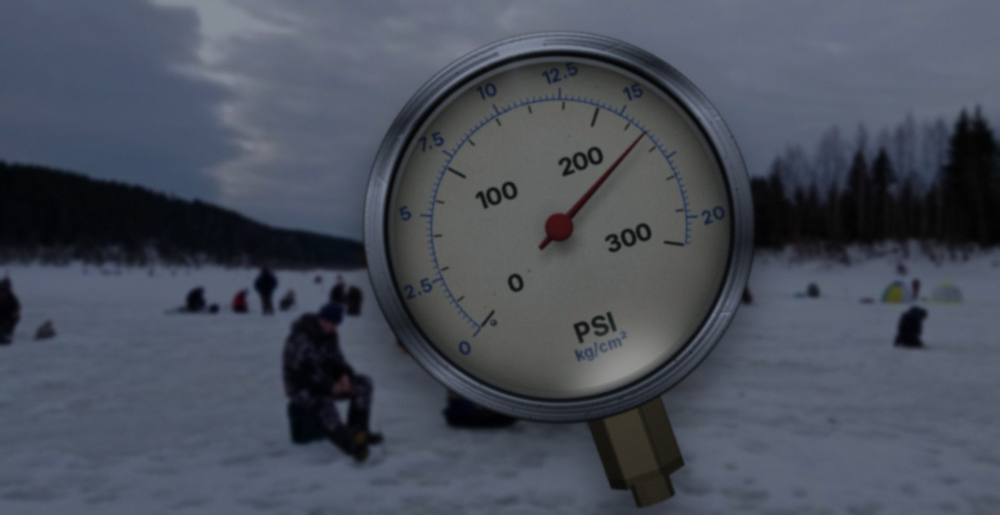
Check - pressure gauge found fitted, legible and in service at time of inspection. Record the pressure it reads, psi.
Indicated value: 230 psi
